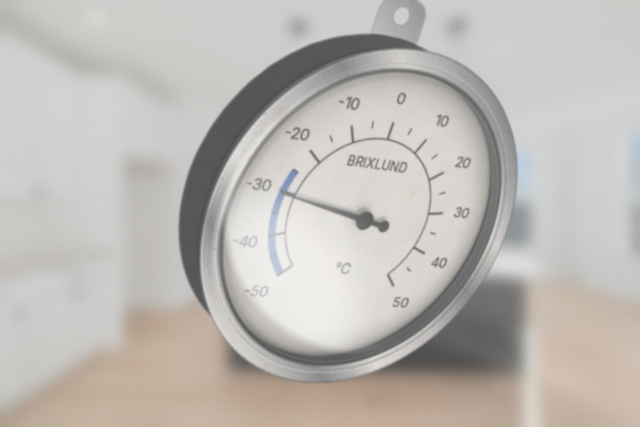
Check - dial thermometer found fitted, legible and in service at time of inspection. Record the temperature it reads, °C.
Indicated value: -30 °C
